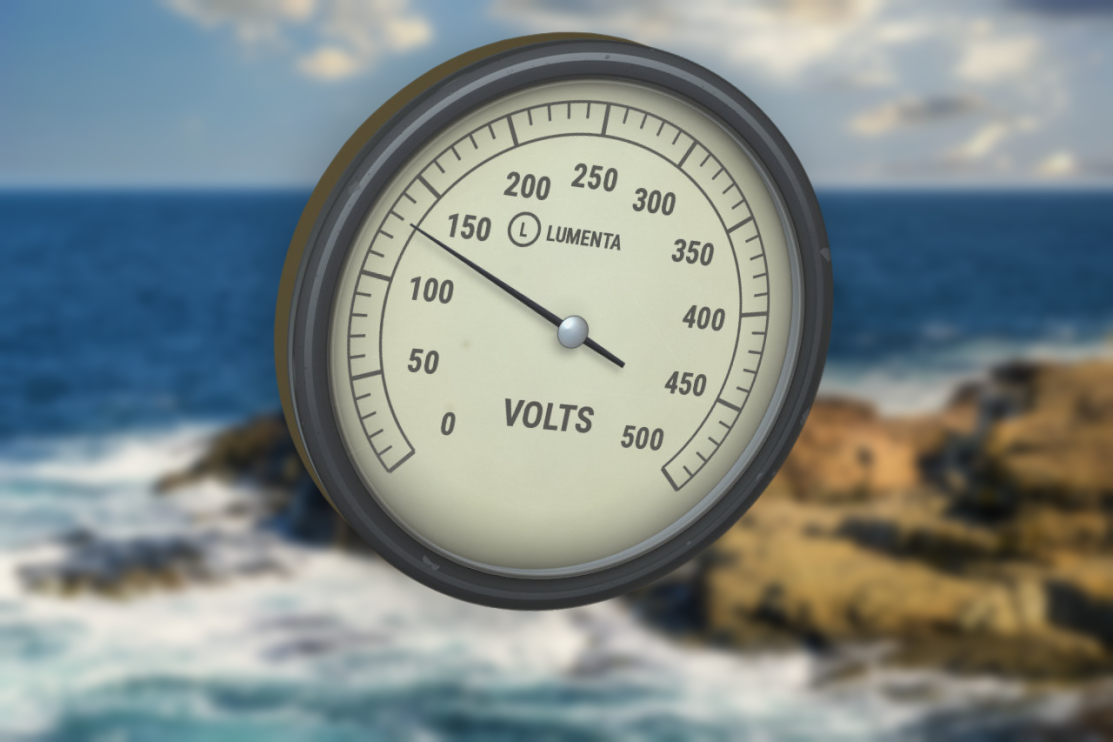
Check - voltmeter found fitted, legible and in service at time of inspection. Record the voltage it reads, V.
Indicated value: 130 V
